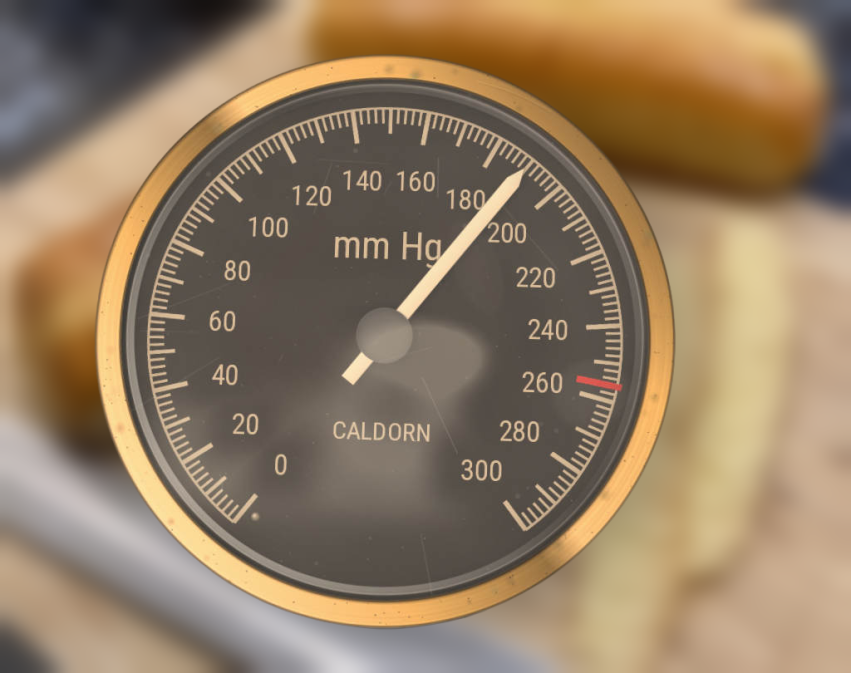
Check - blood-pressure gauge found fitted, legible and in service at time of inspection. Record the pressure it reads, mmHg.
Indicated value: 190 mmHg
